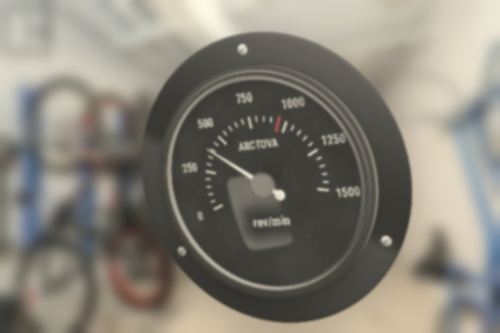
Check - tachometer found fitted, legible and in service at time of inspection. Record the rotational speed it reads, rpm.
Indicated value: 400 rpm
